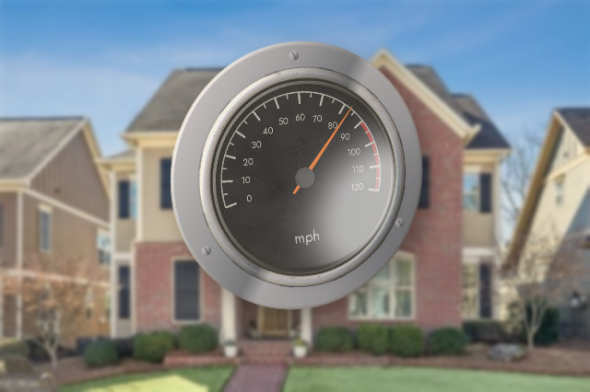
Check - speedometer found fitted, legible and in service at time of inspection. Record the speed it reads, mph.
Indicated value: 82.5 mph
